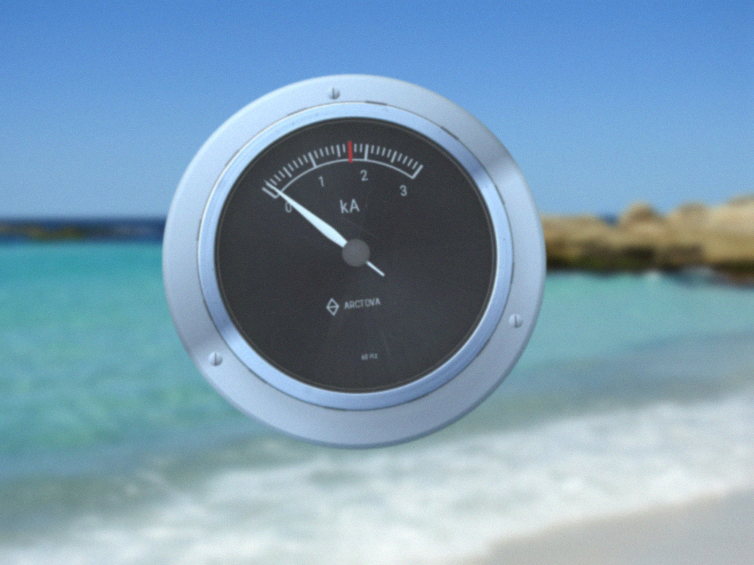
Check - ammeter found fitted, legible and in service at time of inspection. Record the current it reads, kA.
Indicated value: 0.1 kA
